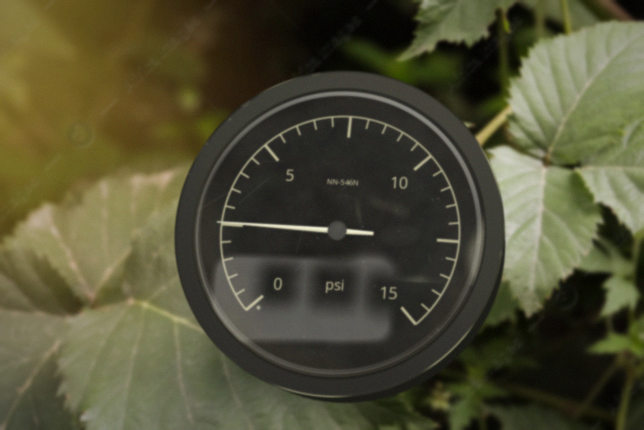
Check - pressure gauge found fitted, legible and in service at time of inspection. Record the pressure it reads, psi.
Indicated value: 2.5 psi
